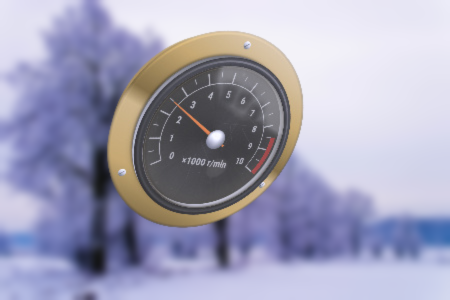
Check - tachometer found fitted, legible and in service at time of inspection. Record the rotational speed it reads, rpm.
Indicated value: 2500 rpm
